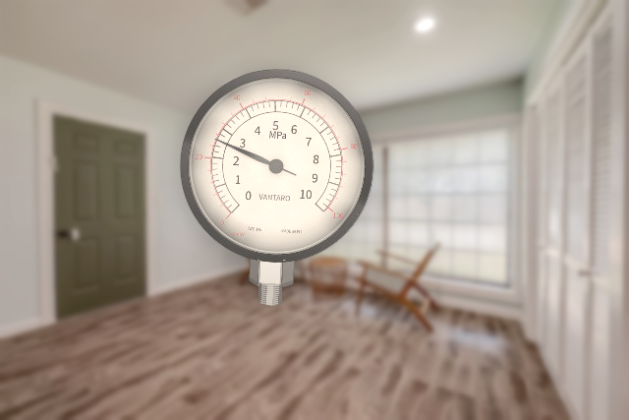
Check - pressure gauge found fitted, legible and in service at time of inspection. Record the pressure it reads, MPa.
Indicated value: 2.6 MPa
